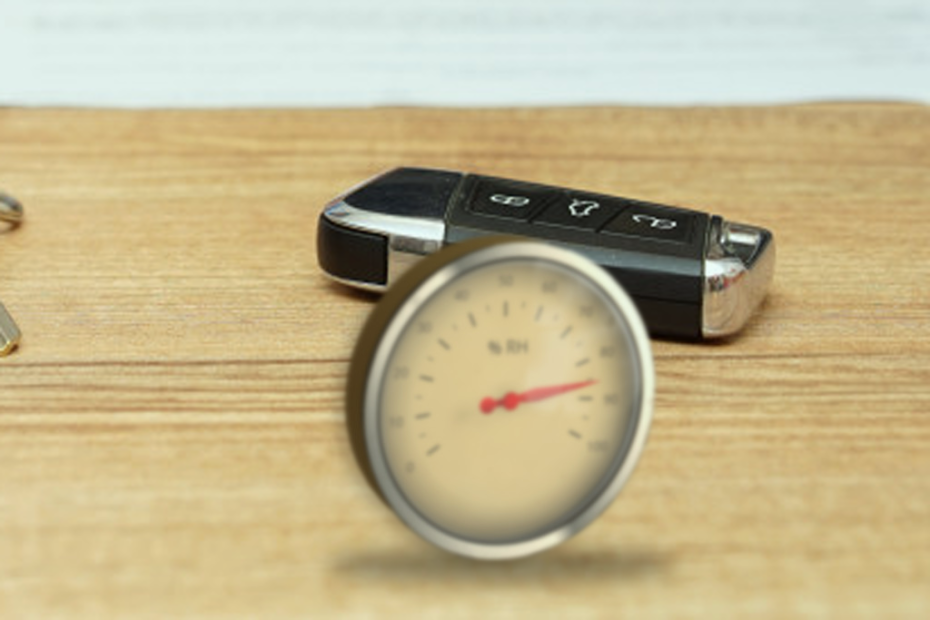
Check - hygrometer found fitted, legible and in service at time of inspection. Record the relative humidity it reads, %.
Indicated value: 85 %
